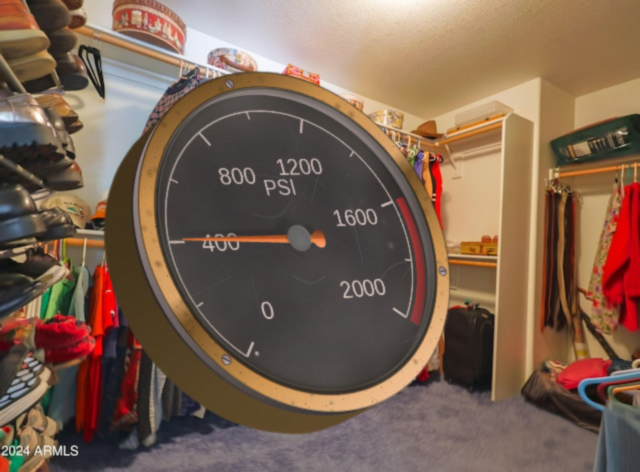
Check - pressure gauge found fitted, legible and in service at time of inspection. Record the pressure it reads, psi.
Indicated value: 400 psi
